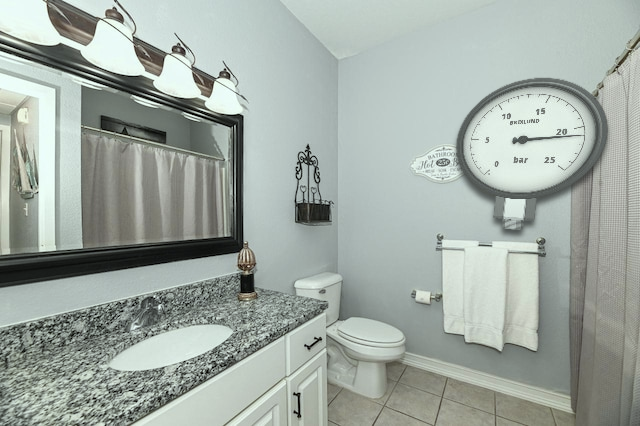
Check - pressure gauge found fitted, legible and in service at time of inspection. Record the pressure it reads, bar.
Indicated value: 21 bar
